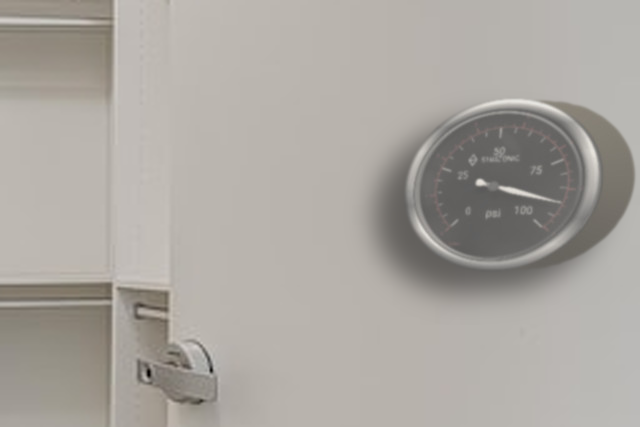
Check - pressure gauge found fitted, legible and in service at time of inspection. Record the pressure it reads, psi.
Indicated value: 90 psi
